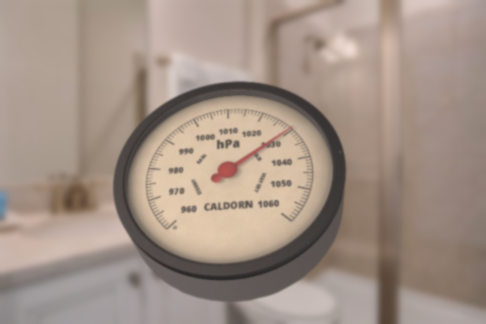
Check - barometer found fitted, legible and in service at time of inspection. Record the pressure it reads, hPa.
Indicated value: 1030 hPa
